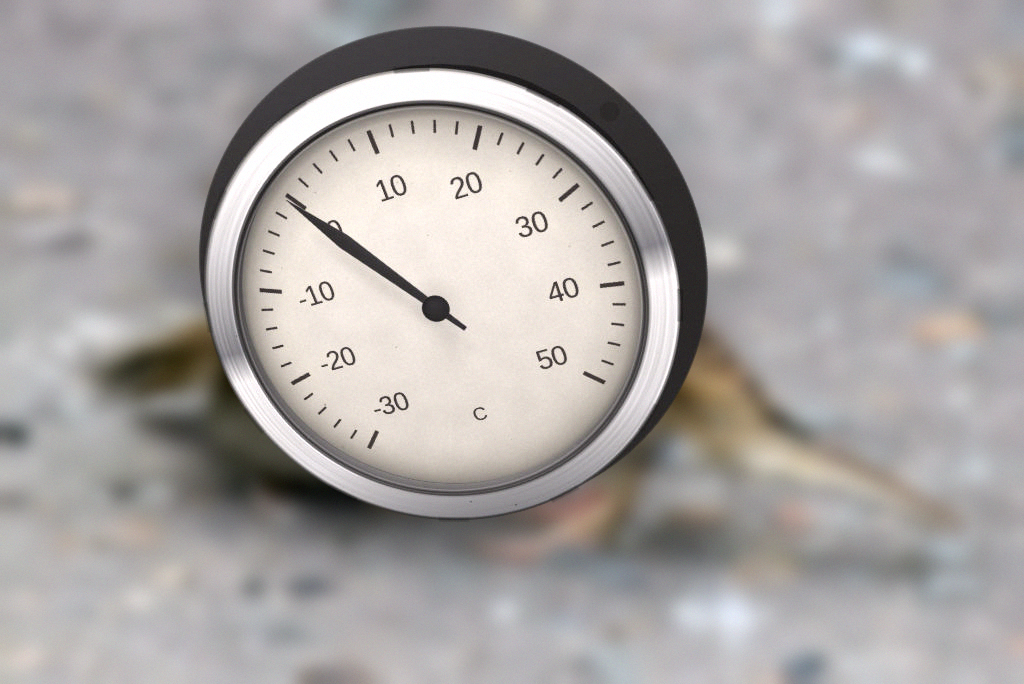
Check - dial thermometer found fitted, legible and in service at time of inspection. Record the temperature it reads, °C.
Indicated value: 0 °C
